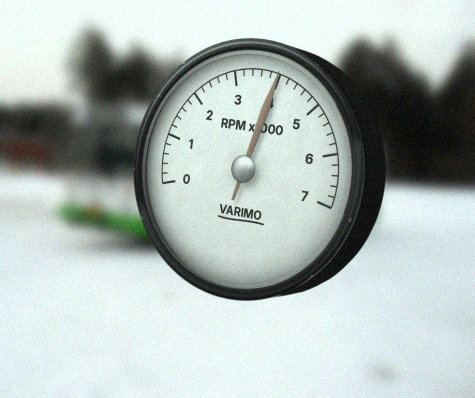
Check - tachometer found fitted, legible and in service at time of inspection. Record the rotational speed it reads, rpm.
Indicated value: 4000 rpm
